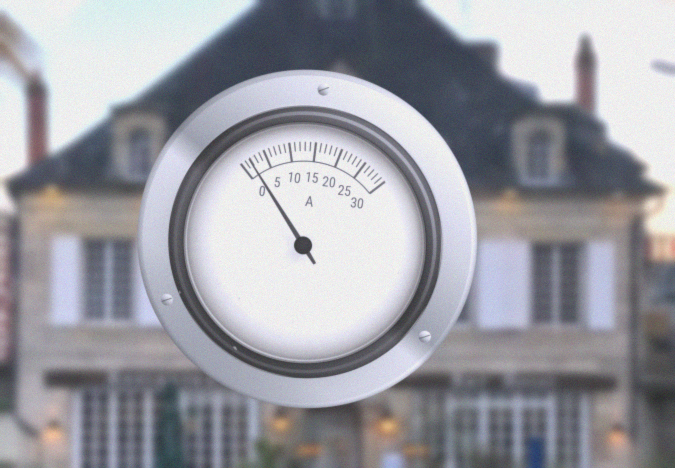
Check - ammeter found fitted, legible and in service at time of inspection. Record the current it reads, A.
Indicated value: 2 A
